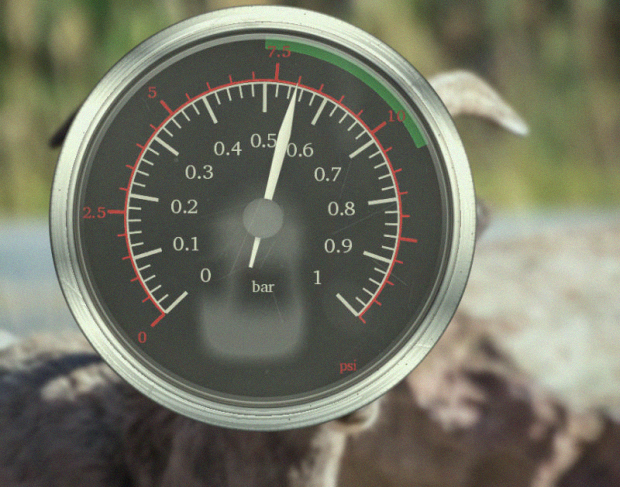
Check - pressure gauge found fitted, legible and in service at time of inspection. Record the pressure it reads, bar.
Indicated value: 0.55 bar
